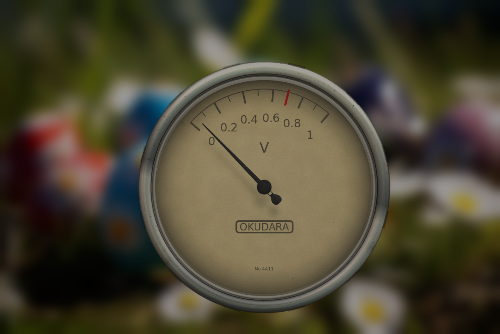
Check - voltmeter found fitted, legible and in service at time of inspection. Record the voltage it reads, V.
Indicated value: 0.05 V
